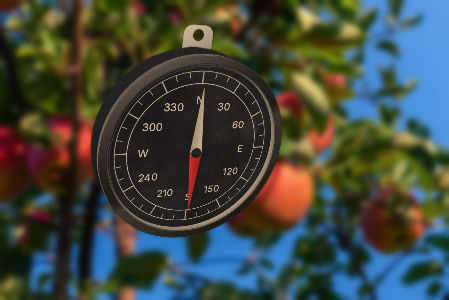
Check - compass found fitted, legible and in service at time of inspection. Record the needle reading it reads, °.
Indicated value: 180 °
